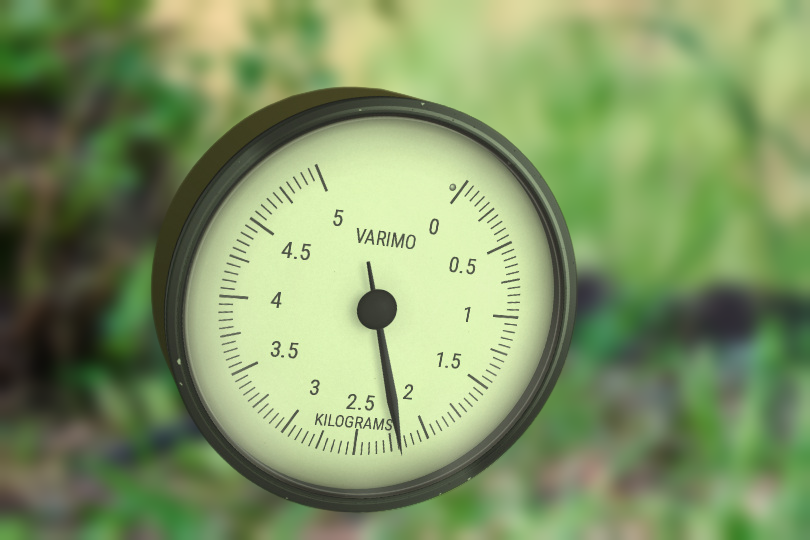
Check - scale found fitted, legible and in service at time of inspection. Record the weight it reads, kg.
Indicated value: 2.2 kg
